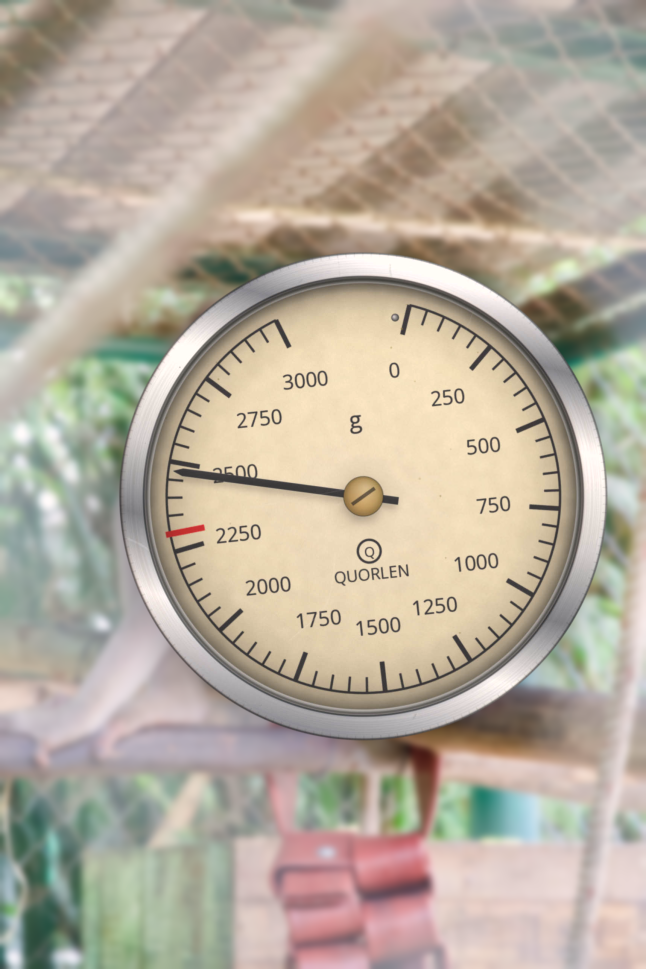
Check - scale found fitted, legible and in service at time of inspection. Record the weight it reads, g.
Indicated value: 2475 g
